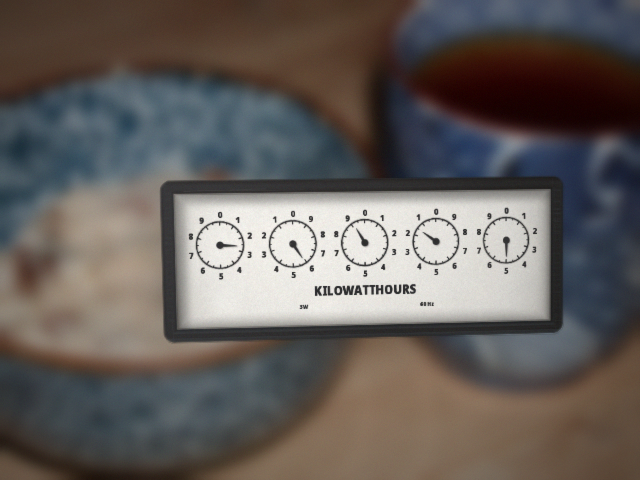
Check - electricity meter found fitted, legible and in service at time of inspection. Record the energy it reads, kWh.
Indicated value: 25915 kWh
